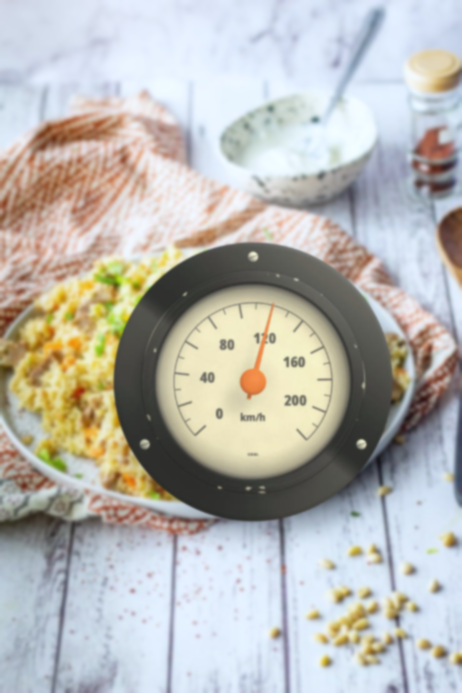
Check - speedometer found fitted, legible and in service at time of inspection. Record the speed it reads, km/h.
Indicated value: 120 km/h
